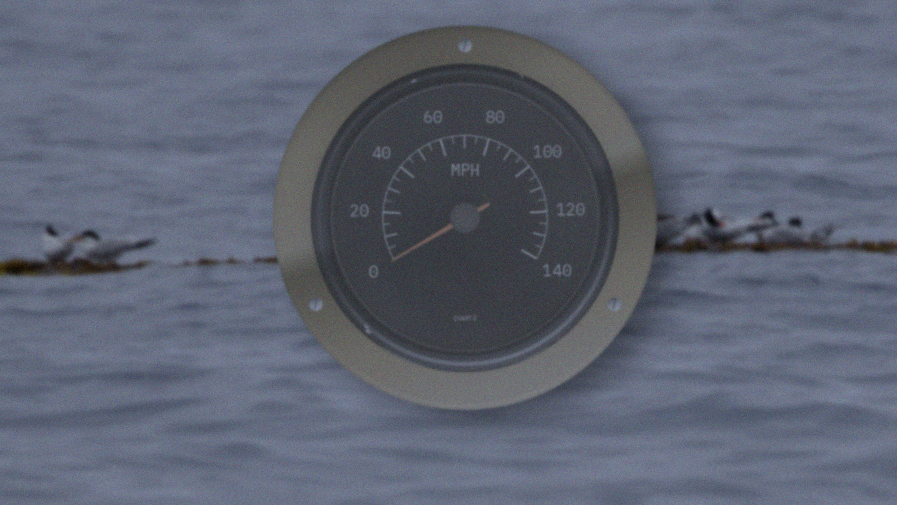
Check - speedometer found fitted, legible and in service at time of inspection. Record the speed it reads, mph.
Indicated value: 0 mph
